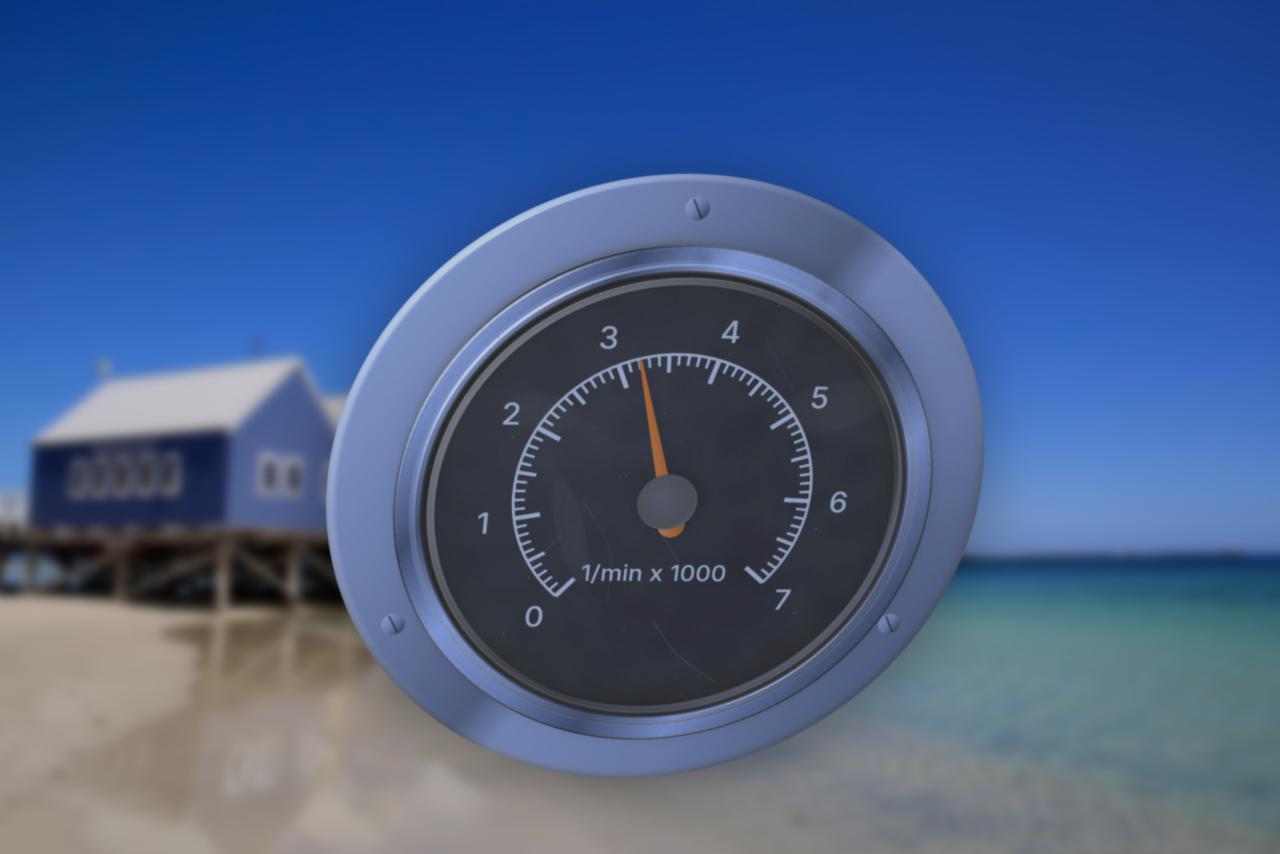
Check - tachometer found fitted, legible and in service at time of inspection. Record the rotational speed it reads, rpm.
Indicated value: 3200 rpm
